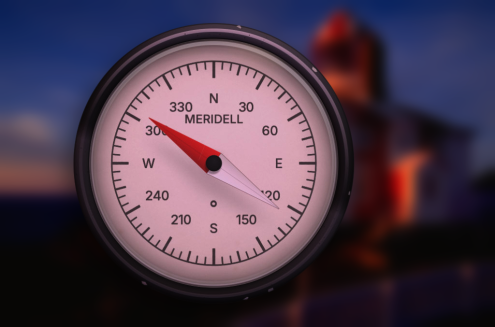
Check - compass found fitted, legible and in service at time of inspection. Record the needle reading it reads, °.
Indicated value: 305 °
